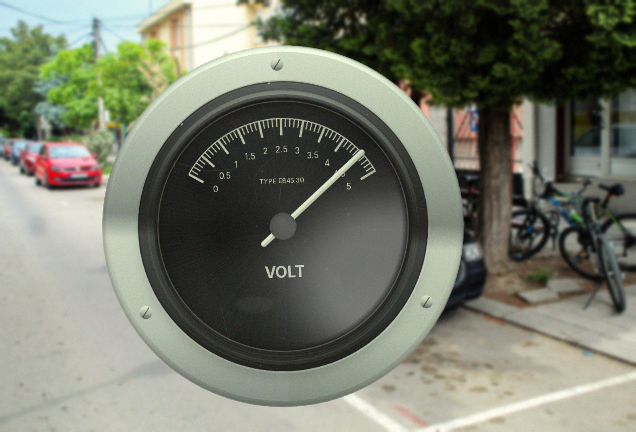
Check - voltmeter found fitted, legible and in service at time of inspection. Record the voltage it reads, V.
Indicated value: 4.5 V
